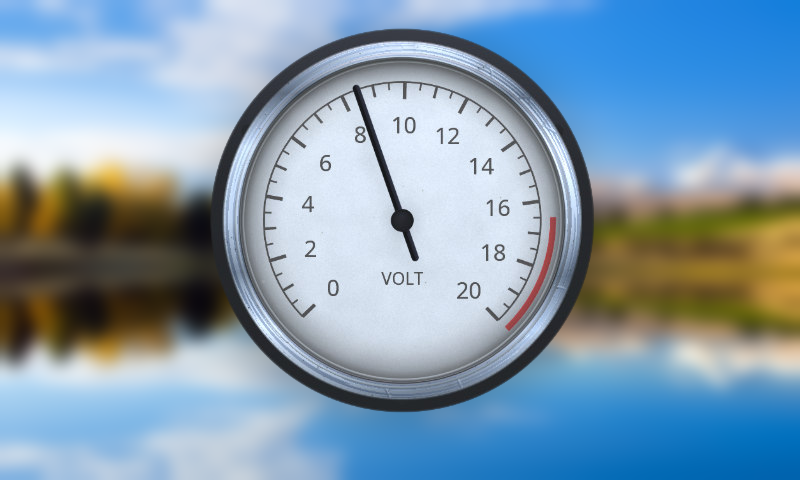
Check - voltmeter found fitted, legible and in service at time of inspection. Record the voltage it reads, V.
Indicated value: 8.5 V
